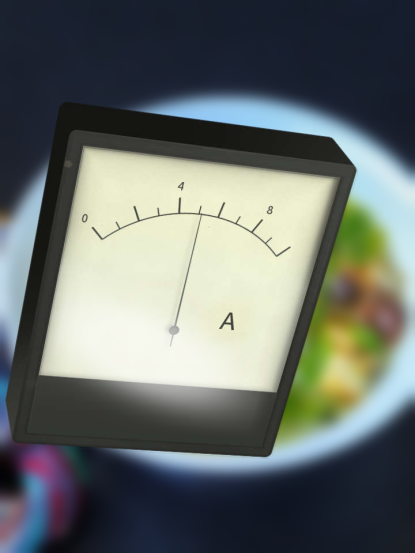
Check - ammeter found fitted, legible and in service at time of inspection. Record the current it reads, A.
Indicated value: 5 A
